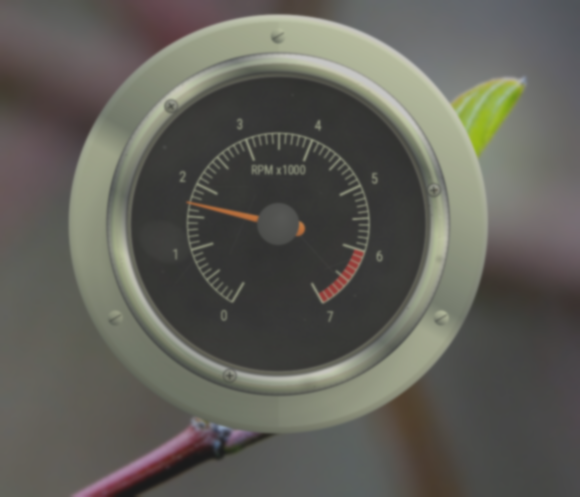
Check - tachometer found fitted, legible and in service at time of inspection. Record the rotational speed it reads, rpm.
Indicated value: 1700 rpm
